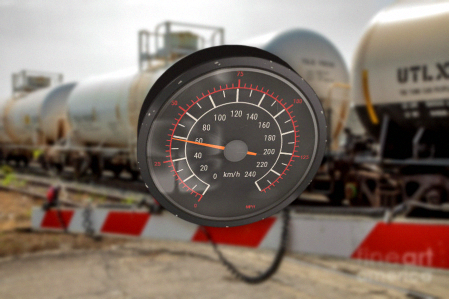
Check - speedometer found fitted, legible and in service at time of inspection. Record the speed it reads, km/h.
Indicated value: 60 km/h
